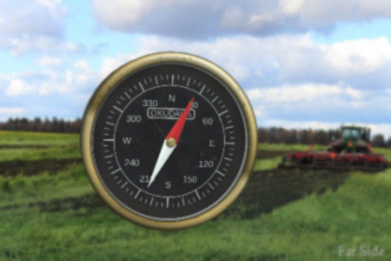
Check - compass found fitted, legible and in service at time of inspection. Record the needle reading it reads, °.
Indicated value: 25 °
